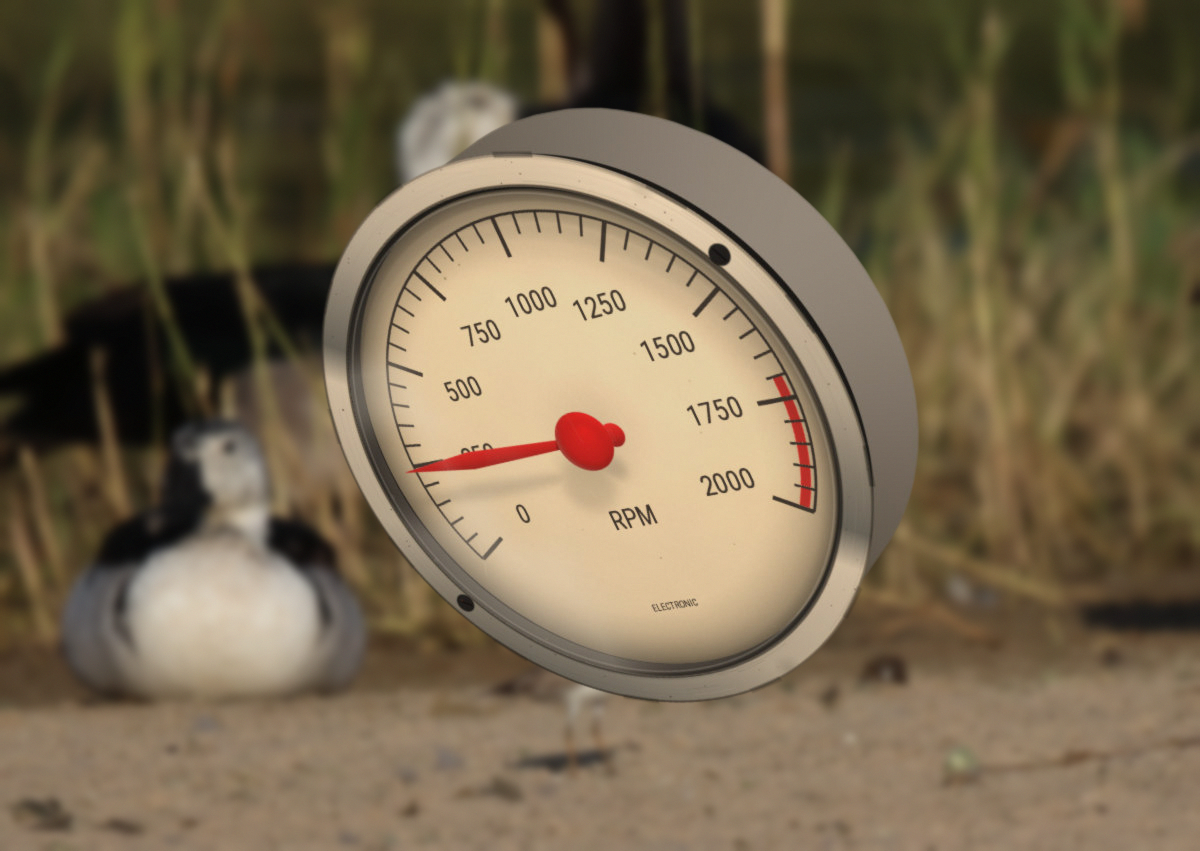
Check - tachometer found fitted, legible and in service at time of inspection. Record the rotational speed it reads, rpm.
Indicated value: 250 rpm
